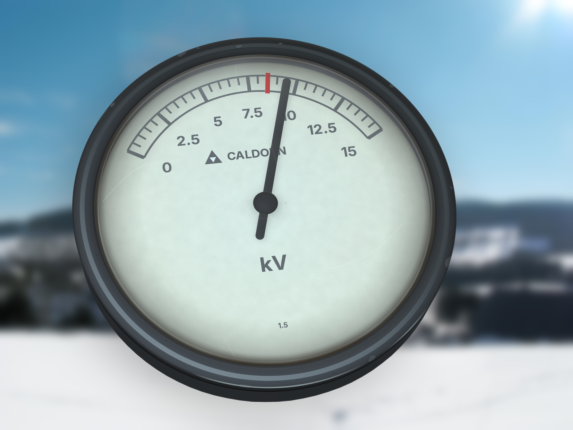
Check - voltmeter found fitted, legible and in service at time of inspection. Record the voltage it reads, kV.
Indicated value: 9.5 kV
